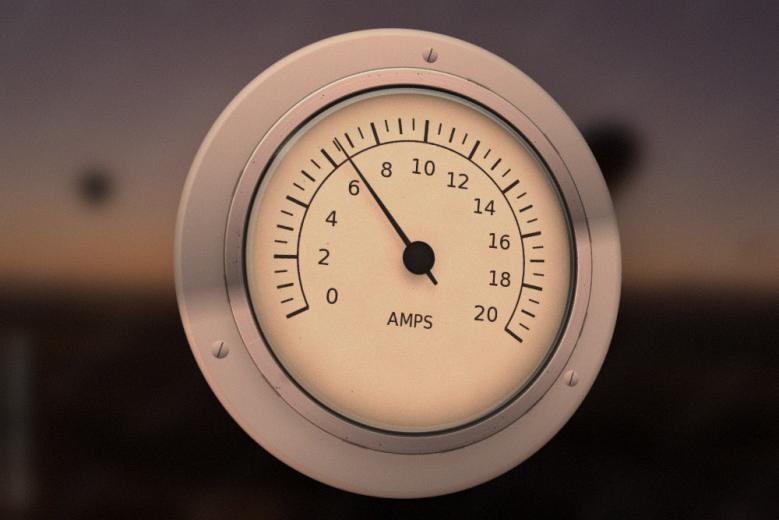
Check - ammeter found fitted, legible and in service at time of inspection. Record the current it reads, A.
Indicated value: 6.5 A
